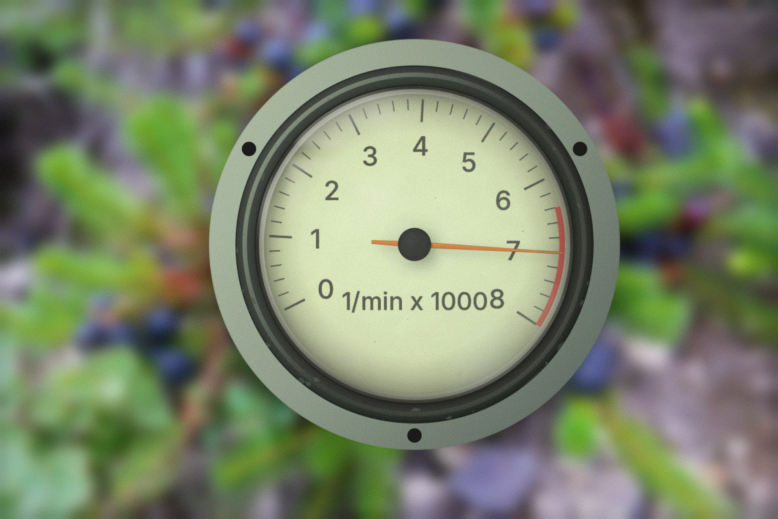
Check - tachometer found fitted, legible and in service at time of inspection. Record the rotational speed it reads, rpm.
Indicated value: 7000 rpm
